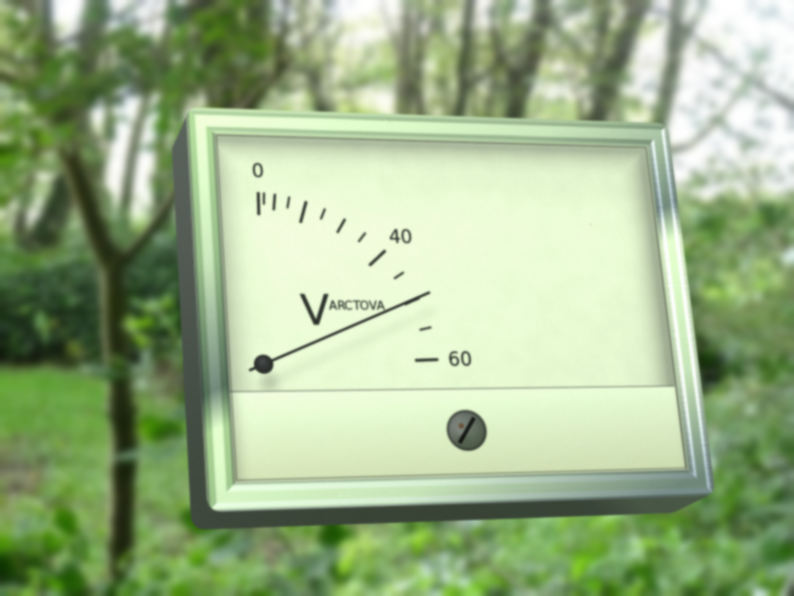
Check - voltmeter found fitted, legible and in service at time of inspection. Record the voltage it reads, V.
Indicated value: 50 V
